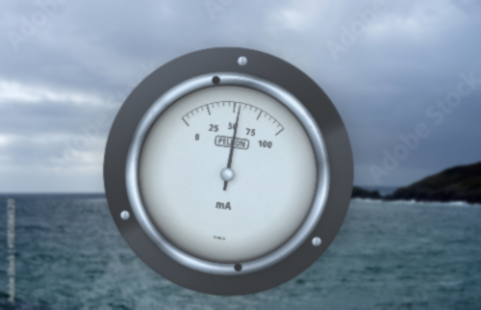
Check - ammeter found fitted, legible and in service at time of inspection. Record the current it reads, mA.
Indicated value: 55 mA
